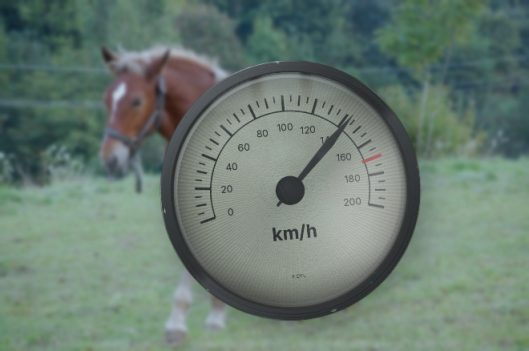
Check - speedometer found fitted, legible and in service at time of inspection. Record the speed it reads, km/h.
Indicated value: 142.5 km/h
